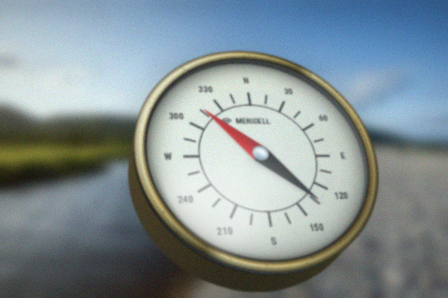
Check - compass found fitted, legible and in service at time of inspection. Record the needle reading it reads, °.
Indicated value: 315 °
